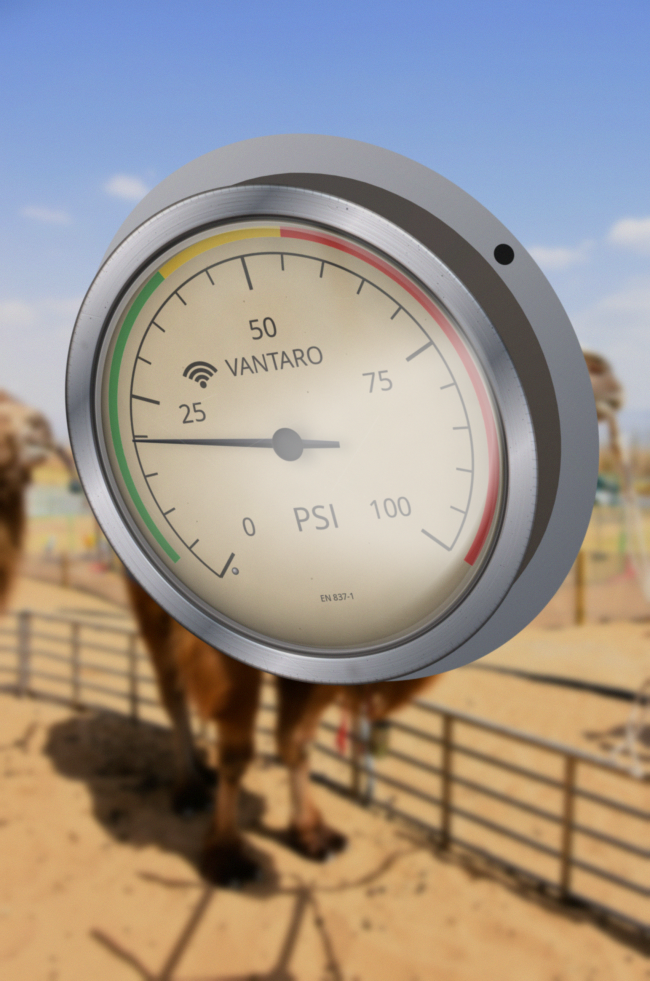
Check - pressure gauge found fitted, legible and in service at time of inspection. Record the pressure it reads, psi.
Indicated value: 20 psi
